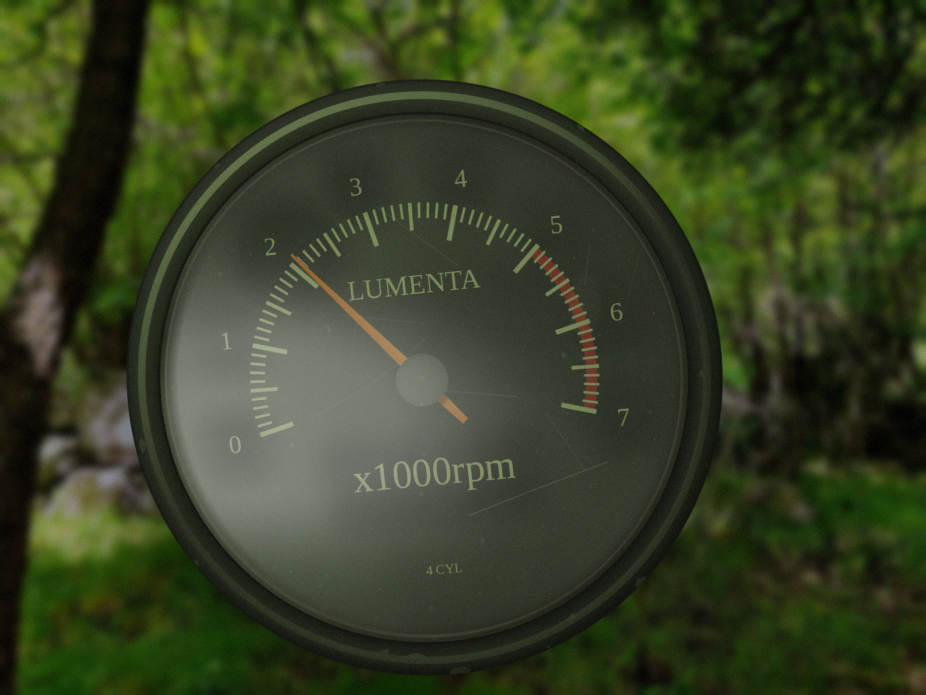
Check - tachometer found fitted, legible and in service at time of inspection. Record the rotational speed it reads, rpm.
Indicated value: 2100 rpm
